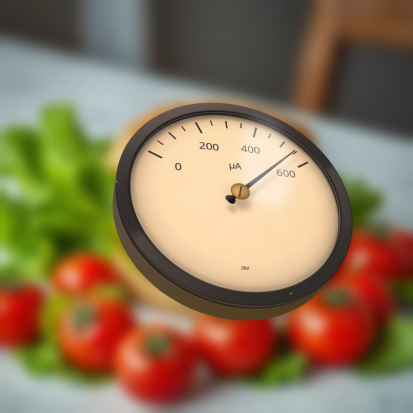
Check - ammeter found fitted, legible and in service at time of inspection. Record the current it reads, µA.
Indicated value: 550 µA
